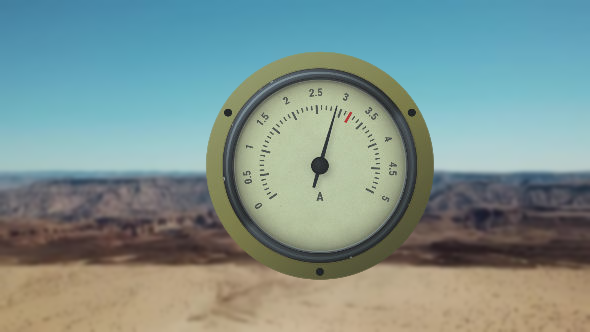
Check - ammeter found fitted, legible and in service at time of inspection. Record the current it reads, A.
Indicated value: 2.9 A
